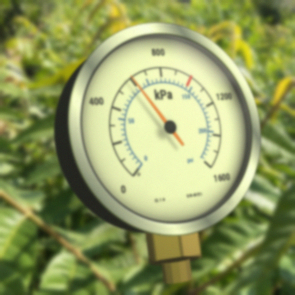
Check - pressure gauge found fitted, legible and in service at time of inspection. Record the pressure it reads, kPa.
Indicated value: 600 kPa
